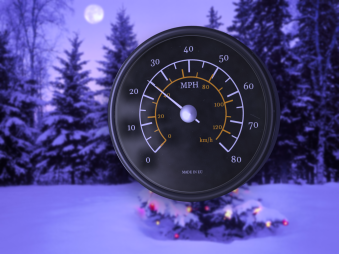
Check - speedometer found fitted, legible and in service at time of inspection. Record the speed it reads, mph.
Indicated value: 25 mph
